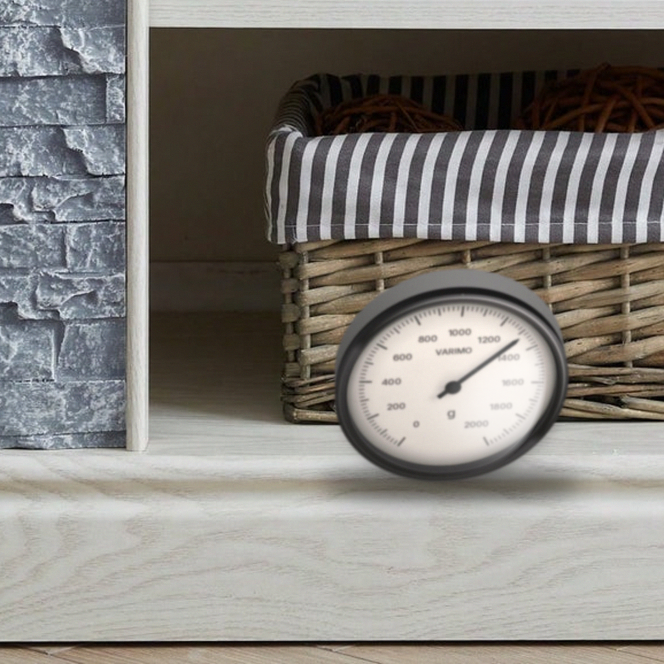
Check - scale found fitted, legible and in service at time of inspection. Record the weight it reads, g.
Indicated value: 1300 g
